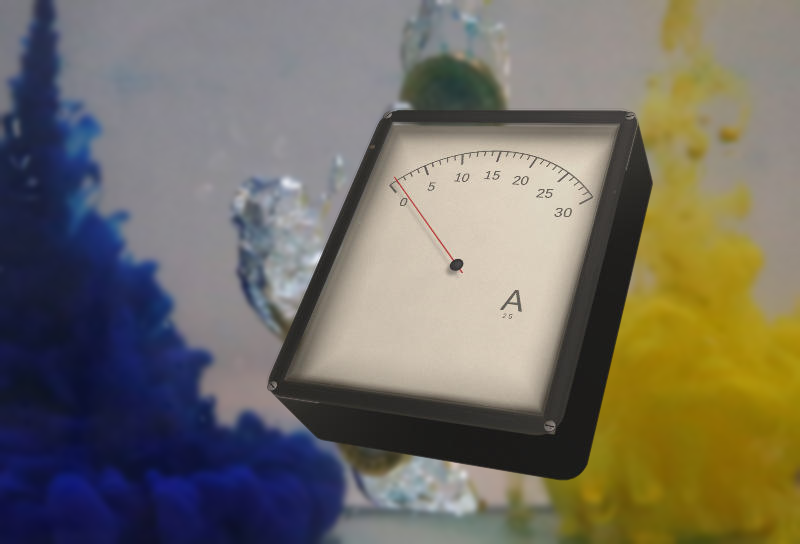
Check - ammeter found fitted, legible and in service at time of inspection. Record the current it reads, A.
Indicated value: 1 A
